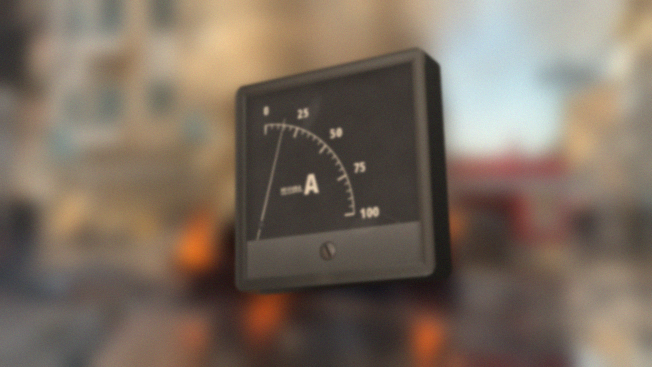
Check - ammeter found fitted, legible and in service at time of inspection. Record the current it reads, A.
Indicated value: 15 A
